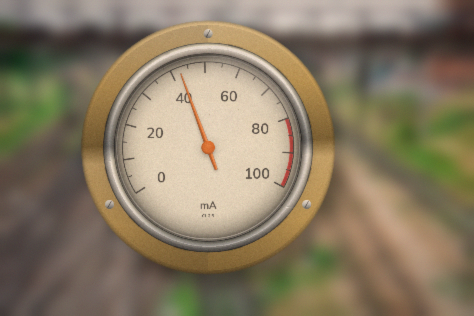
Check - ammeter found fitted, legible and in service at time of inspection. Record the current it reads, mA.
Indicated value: 42.5 mA
